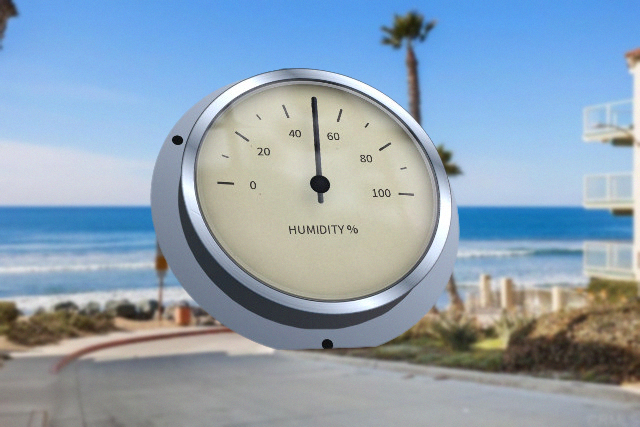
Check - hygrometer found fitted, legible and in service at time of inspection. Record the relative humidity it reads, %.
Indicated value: 50 %
